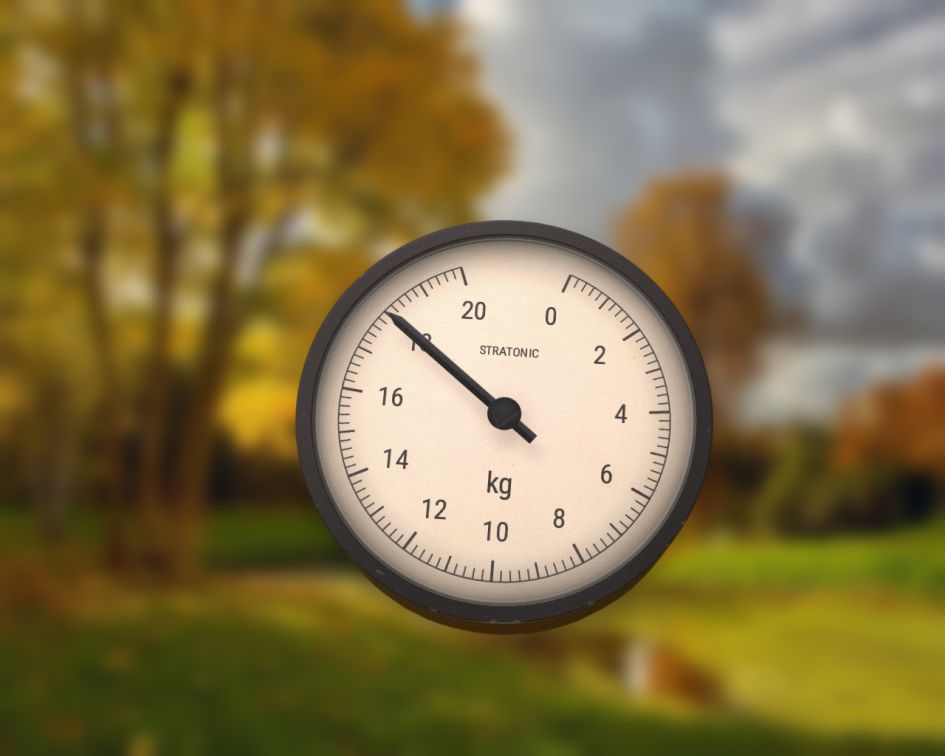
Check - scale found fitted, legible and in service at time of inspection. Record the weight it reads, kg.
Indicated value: 18 kg
